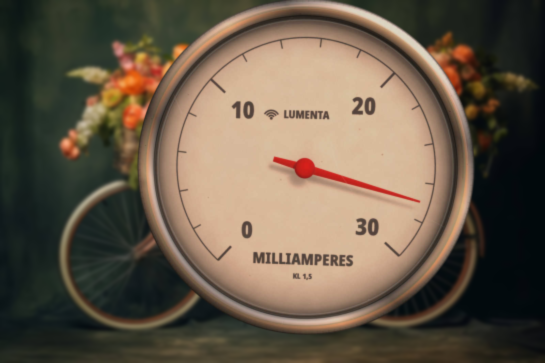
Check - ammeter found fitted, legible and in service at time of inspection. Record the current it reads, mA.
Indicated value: 27 mA
